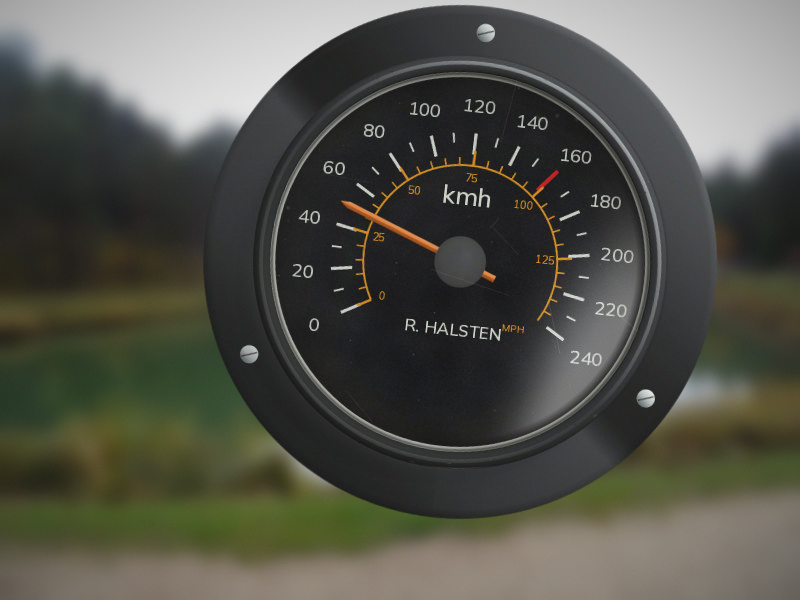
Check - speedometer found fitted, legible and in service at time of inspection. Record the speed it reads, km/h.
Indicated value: 50 km/h
